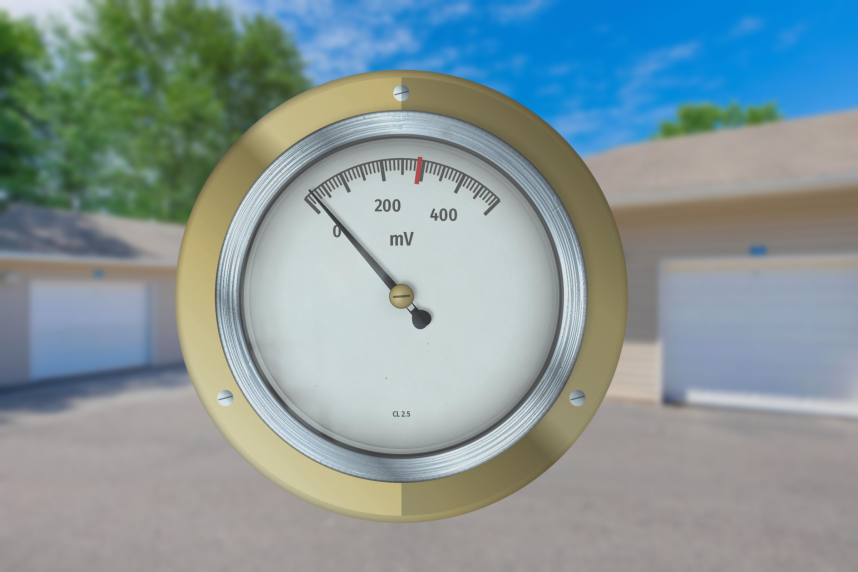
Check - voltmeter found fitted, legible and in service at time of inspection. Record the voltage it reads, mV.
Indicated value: 20 mV
